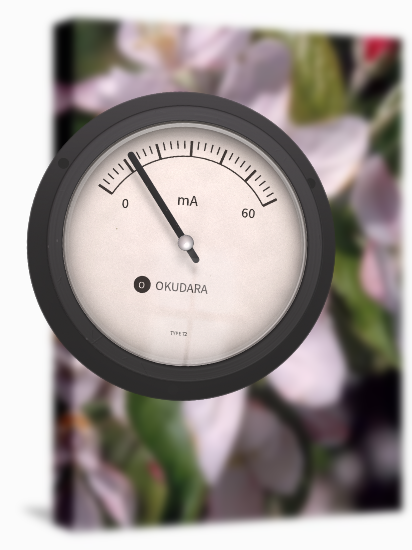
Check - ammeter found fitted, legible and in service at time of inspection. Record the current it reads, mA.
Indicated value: 12 mA
